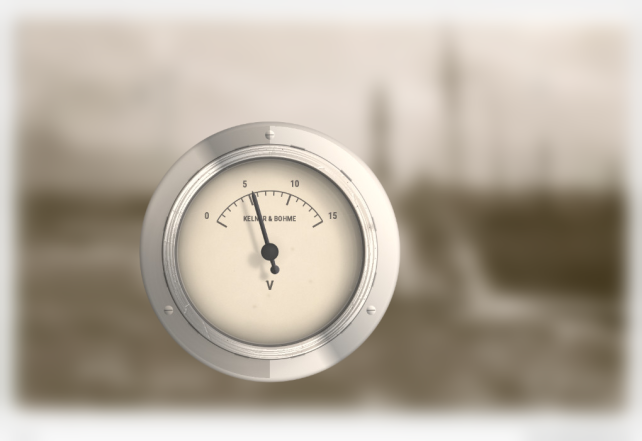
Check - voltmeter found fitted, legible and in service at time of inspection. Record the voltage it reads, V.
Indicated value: 5.5 V
